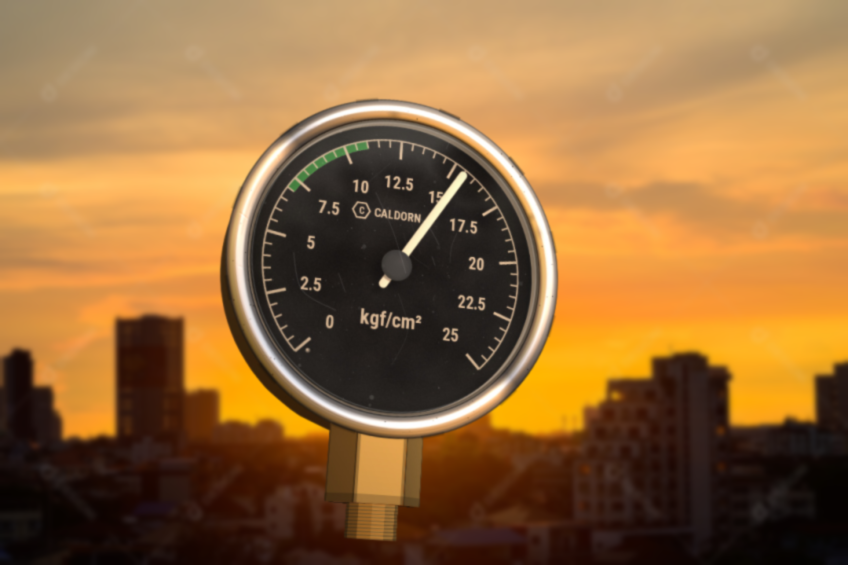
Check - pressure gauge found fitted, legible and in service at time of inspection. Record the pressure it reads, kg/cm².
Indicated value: 15.5 kg/cm²
